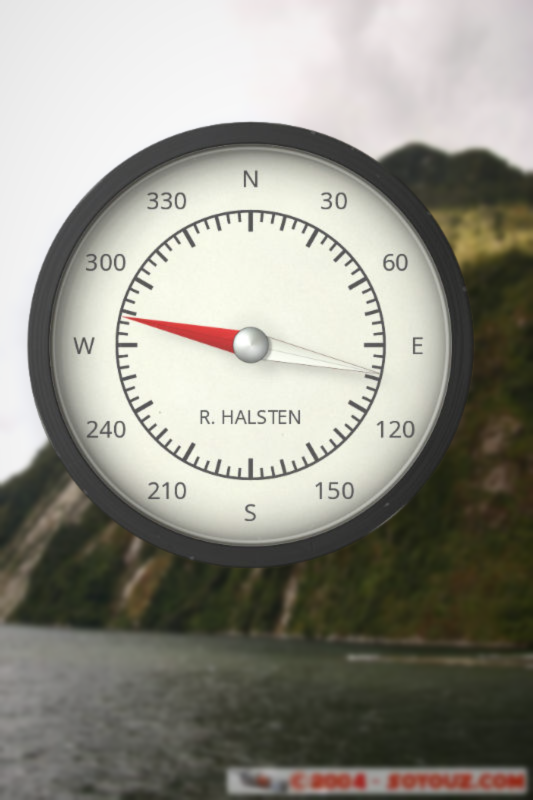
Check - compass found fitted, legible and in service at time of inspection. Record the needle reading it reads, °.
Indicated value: 282.5 °
